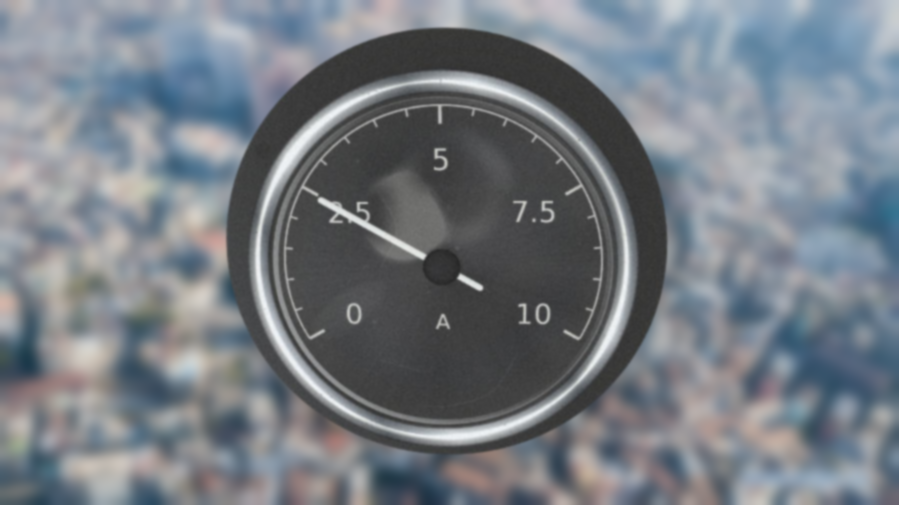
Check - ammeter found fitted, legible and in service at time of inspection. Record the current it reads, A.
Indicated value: 2.5 A
